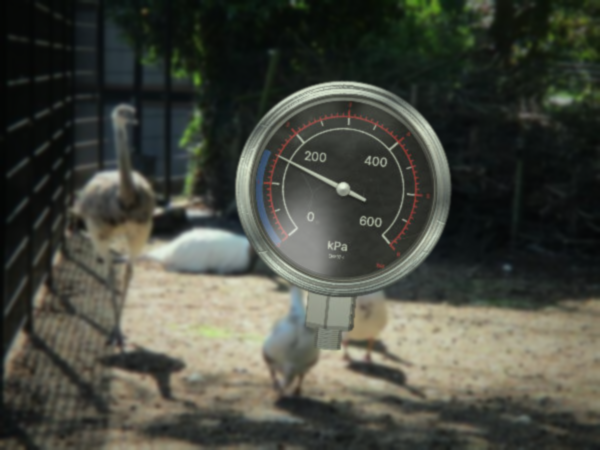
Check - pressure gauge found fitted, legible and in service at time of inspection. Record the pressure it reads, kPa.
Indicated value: 150 kPa
